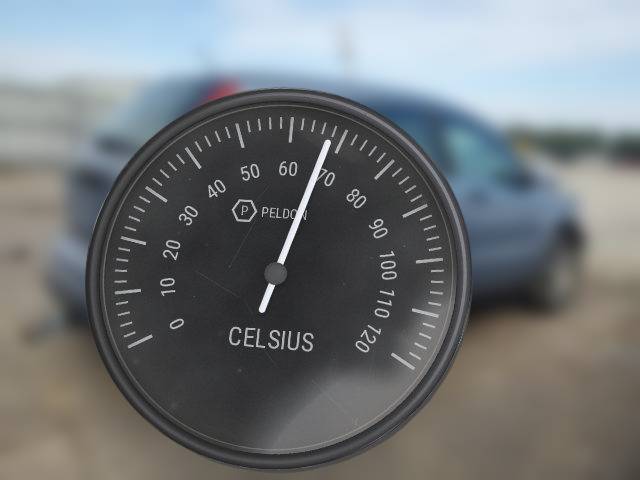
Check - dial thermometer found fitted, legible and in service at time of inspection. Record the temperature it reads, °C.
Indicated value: 68 °C
